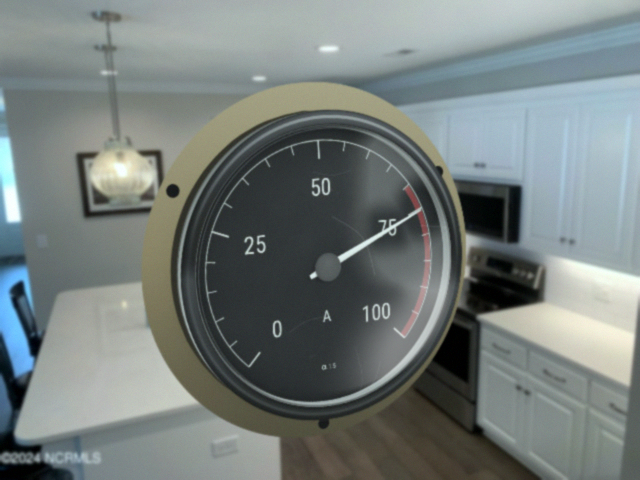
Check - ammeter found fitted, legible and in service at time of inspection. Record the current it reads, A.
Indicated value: 75 A
